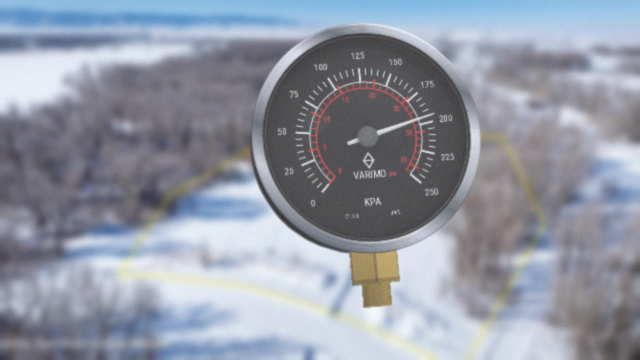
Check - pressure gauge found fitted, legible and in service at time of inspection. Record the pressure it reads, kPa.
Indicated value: 195 kPa
